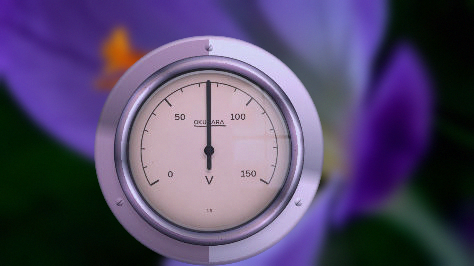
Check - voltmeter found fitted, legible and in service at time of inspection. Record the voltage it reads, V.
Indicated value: 75 V
